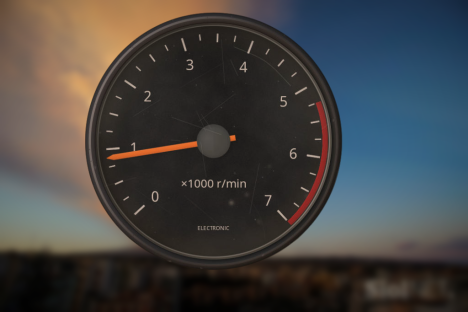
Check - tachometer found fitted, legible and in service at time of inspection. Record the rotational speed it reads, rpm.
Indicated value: 875 rpm
